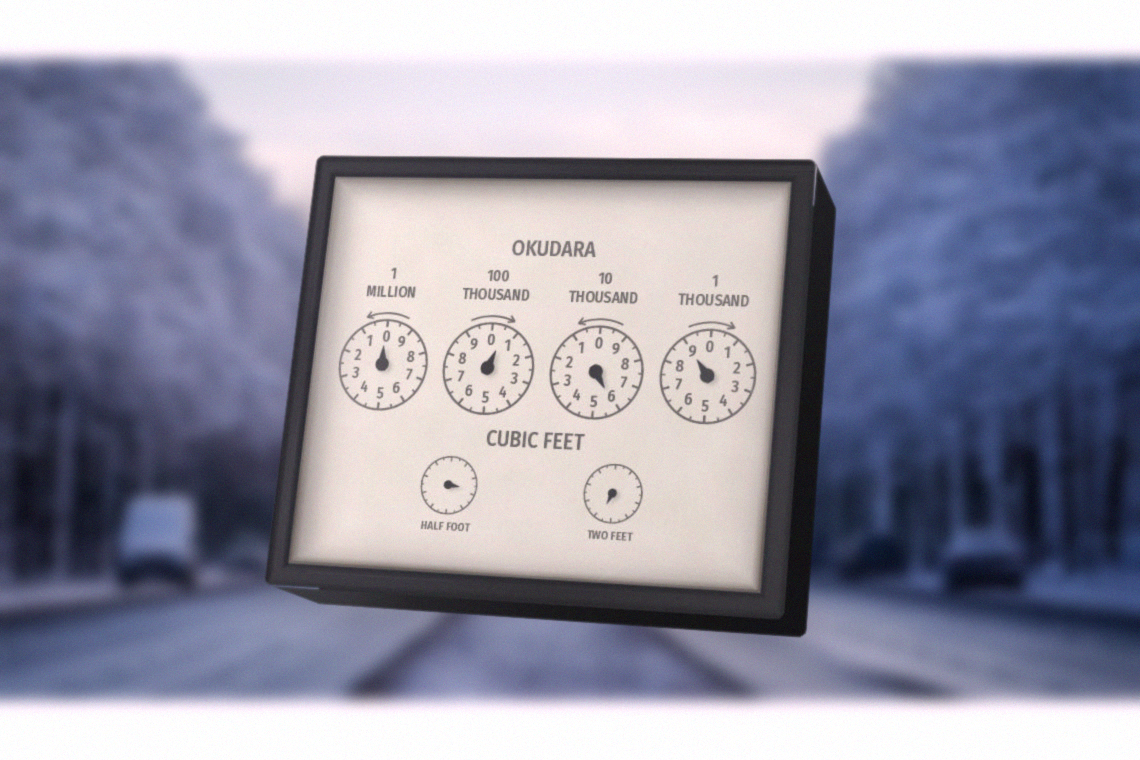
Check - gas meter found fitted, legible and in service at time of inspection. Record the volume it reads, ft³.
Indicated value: 5900 ft³
